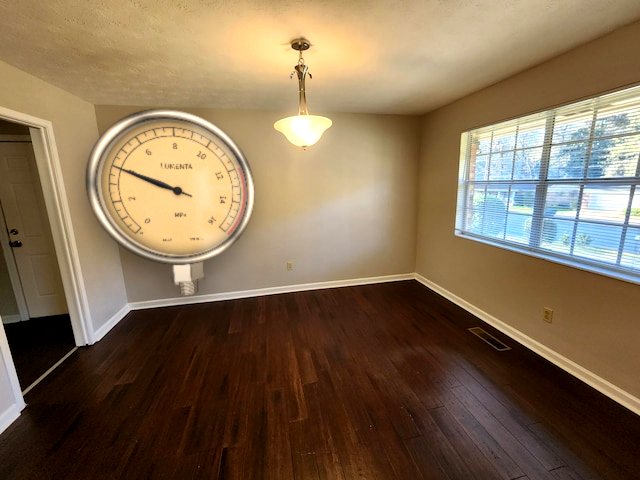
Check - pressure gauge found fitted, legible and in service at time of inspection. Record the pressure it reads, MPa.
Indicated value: 4 MPa
